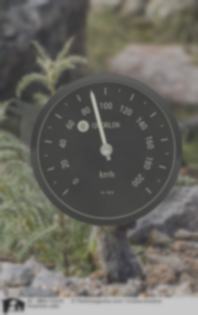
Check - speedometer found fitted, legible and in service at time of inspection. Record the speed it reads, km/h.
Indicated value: 90 km/h
